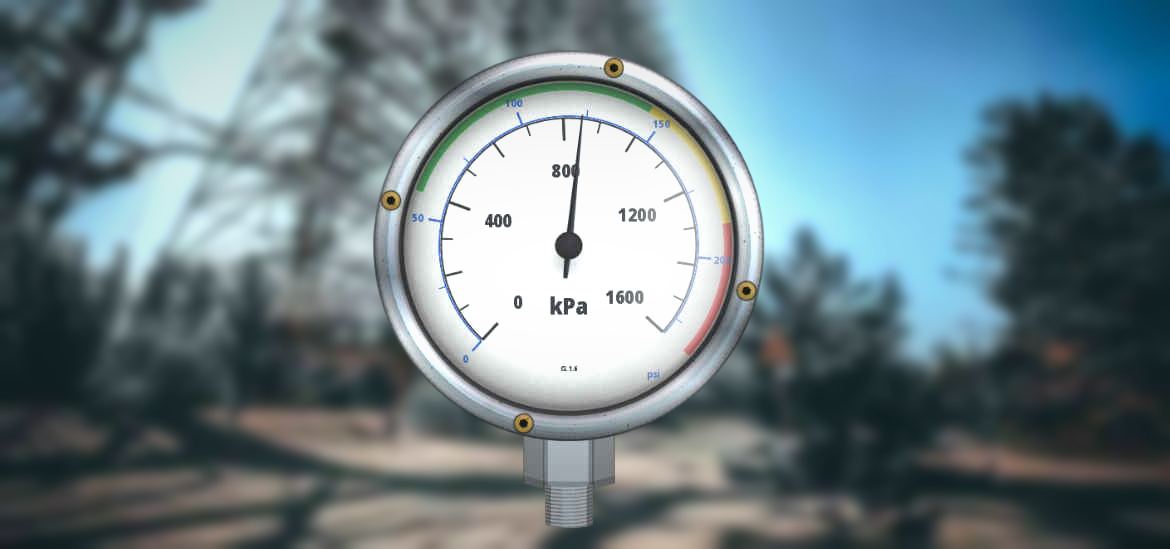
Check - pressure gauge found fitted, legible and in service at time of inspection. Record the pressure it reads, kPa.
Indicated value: 850 kPa
